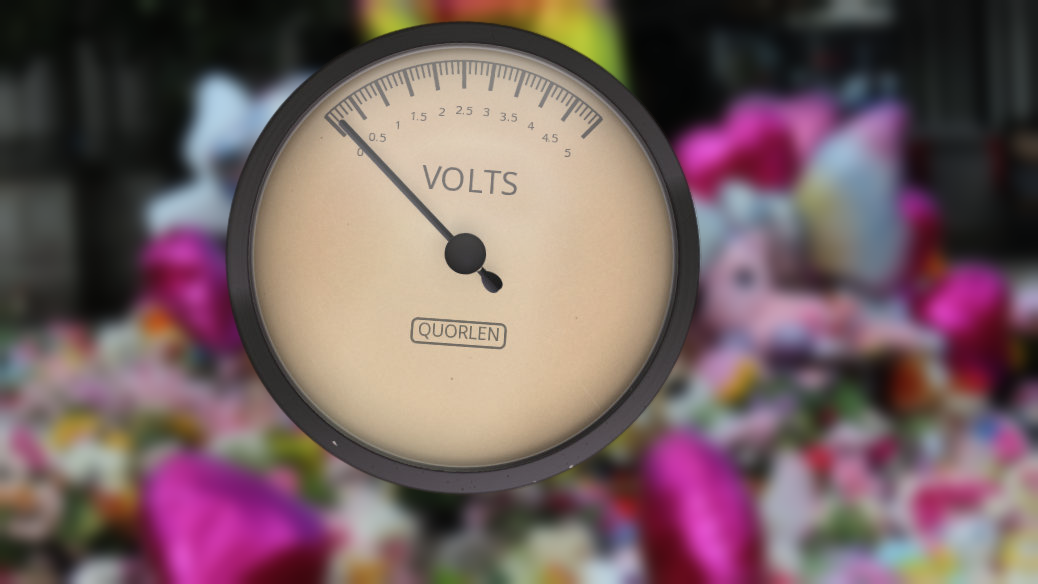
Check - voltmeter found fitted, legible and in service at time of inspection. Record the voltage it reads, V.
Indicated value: 0.1 V
